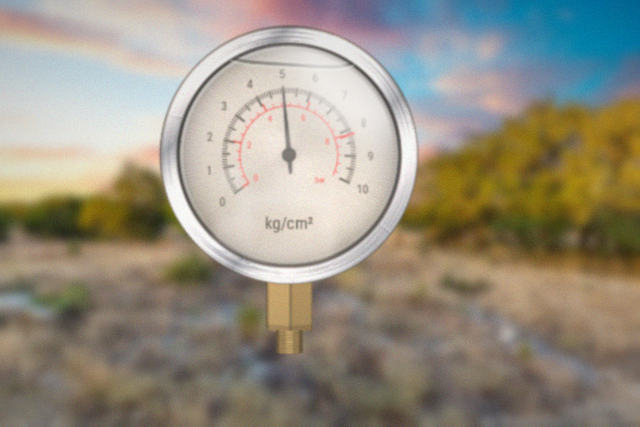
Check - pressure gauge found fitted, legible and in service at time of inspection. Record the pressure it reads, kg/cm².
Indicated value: 5 kg/cm²
